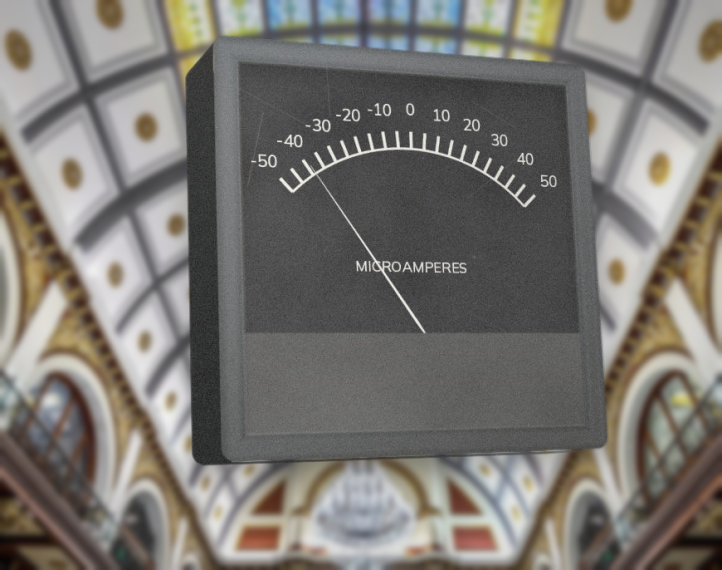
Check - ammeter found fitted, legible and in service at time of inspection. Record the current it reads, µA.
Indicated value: -40 µA
